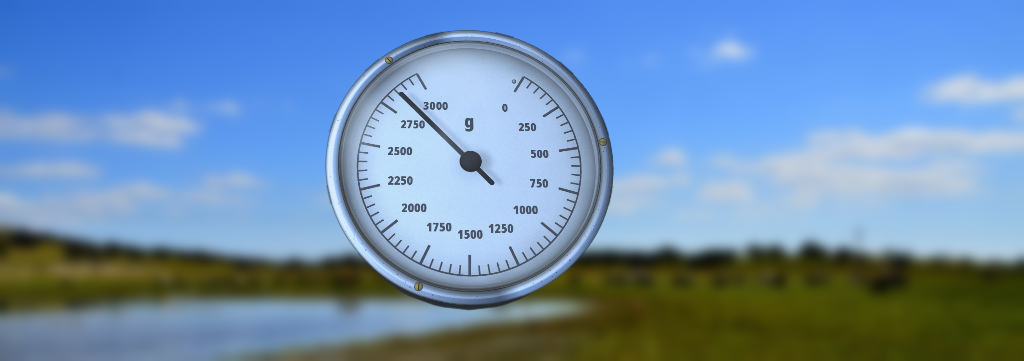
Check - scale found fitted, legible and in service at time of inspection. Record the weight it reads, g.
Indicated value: 2850 g
